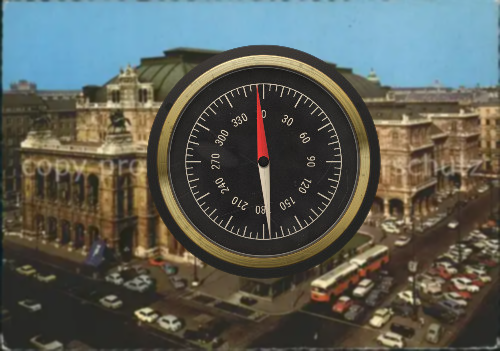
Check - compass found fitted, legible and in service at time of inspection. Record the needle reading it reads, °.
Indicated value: 355 °
